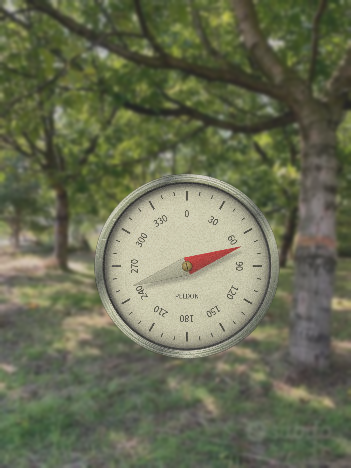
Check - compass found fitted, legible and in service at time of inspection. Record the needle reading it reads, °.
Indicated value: 70 °
